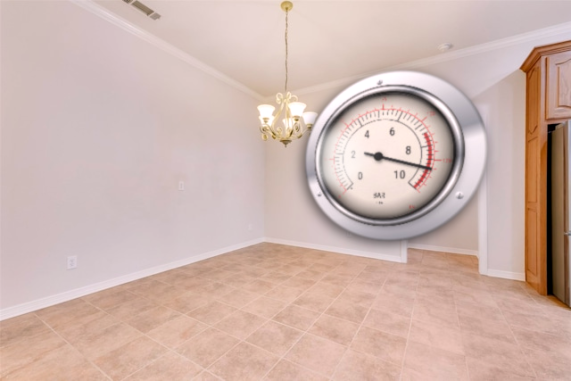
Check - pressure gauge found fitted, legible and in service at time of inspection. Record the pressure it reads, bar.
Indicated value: 9 bar
